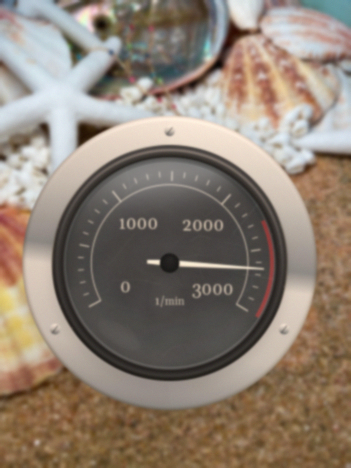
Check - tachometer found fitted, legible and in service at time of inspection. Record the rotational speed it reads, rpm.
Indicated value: 2650 rpm
